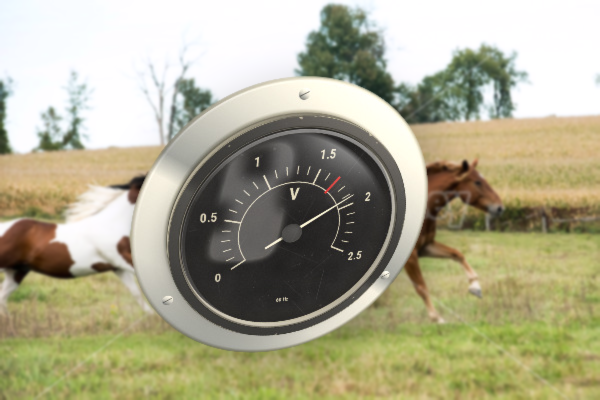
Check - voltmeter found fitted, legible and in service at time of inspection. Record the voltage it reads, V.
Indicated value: 1.9 V
